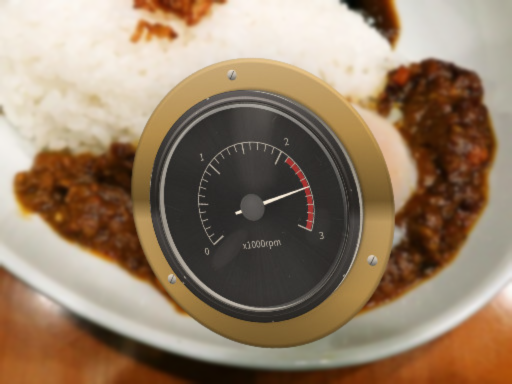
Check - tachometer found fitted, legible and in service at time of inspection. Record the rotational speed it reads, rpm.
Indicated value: 2500 rpm
